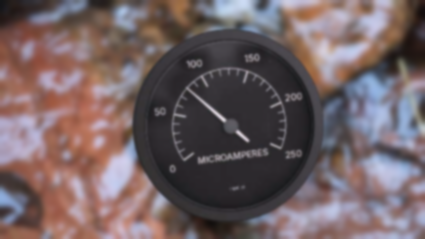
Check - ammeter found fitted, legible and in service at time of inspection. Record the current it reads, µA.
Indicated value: 80 µA
